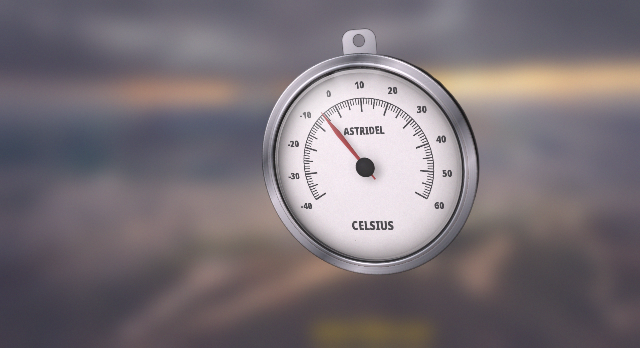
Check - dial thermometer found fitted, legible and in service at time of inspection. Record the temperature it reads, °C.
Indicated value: -5 °C
